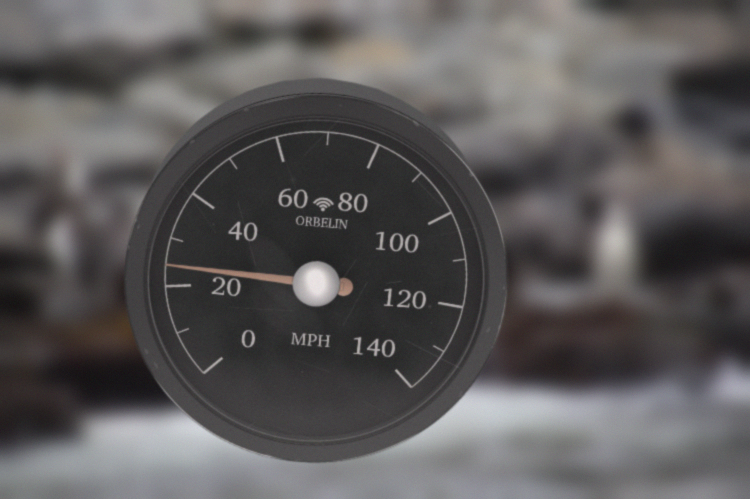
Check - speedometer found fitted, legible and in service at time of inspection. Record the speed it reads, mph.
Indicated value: 25 mph
